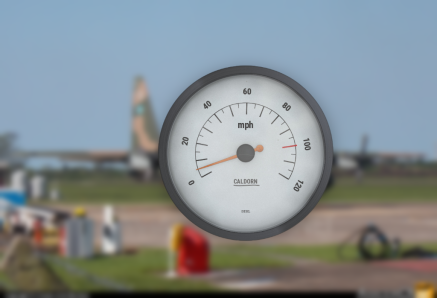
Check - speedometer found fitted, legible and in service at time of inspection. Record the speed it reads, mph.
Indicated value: 5 mph
